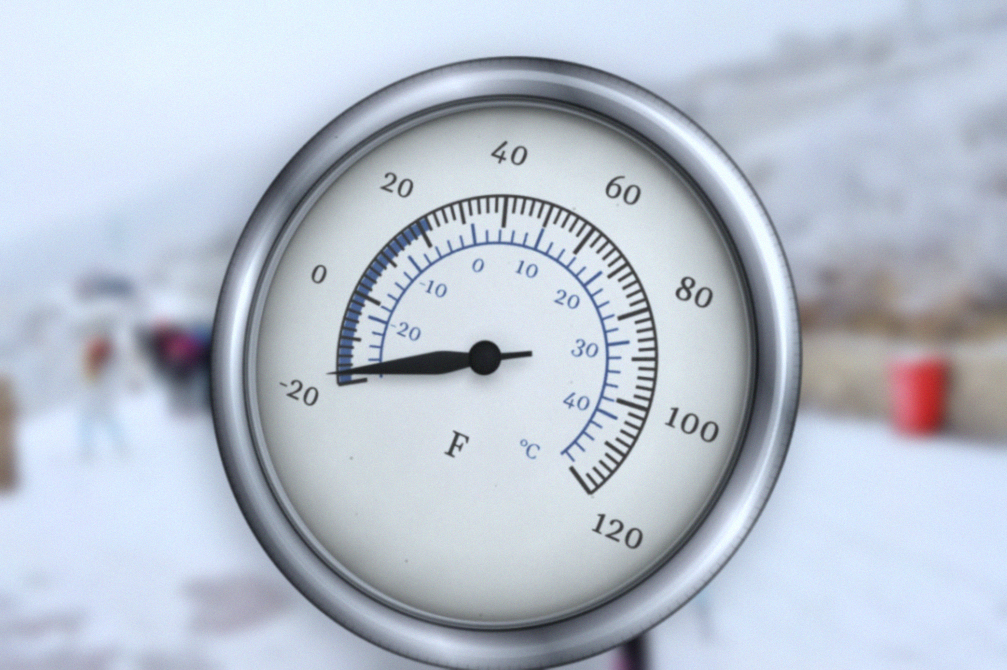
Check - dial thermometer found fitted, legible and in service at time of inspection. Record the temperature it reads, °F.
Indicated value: -18 °F
